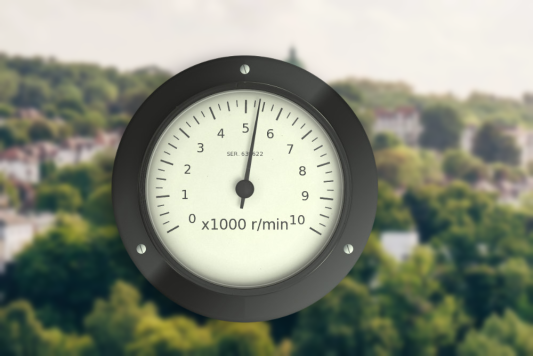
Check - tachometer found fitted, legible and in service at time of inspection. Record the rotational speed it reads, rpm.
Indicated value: 5375 rpm
